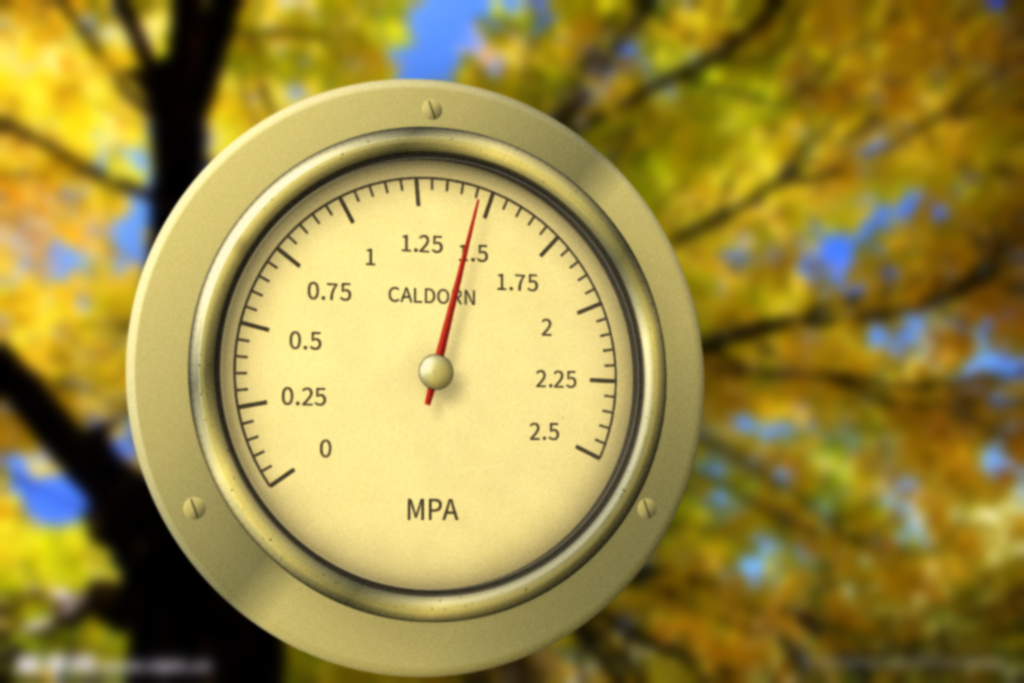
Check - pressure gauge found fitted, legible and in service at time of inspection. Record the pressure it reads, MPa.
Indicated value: 1.45 MPa
